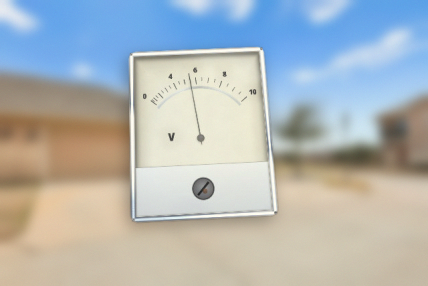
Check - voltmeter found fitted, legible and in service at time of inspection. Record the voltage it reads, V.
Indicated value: 5.5 V
